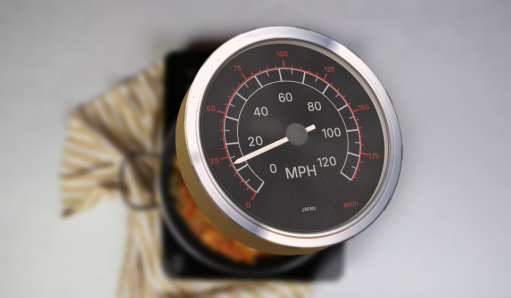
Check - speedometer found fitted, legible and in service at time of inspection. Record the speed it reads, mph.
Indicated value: 12.5 mph
